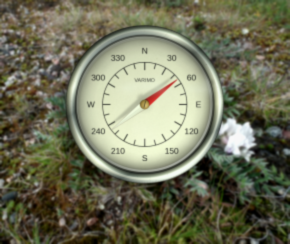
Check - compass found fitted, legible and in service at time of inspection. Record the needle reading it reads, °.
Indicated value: 52.5 °
